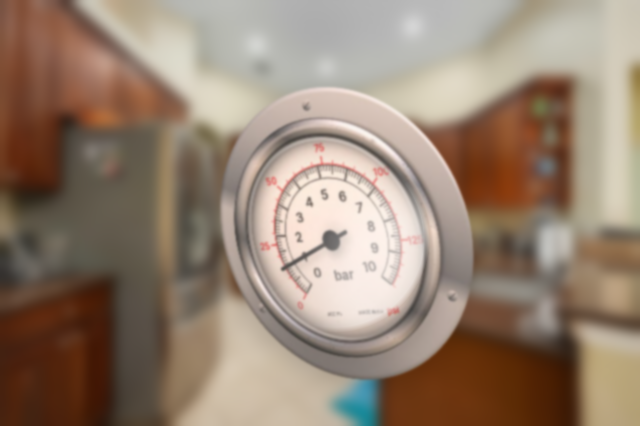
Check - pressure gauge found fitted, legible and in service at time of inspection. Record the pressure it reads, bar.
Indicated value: 1 bar
